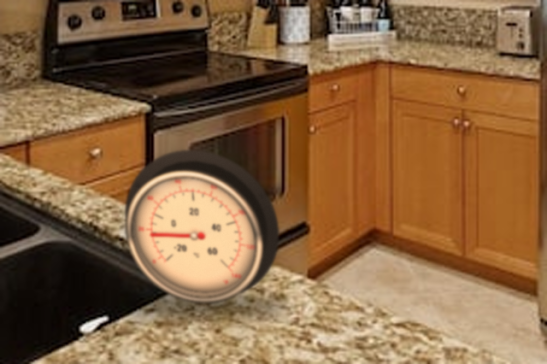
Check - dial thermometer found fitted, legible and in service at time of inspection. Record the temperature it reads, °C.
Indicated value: -8 °C
